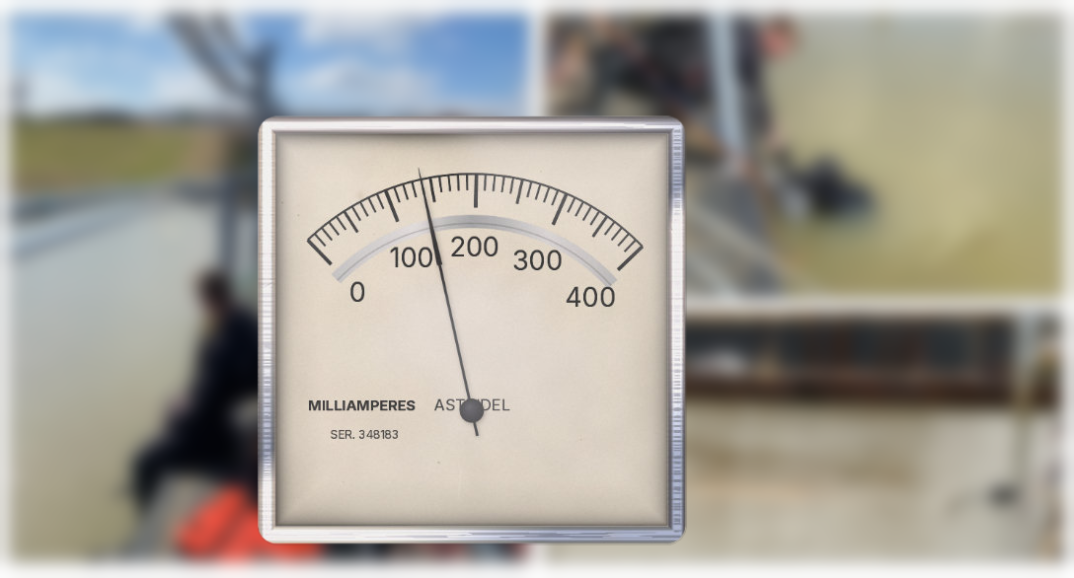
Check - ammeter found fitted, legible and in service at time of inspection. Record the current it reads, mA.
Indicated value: 140 mA
